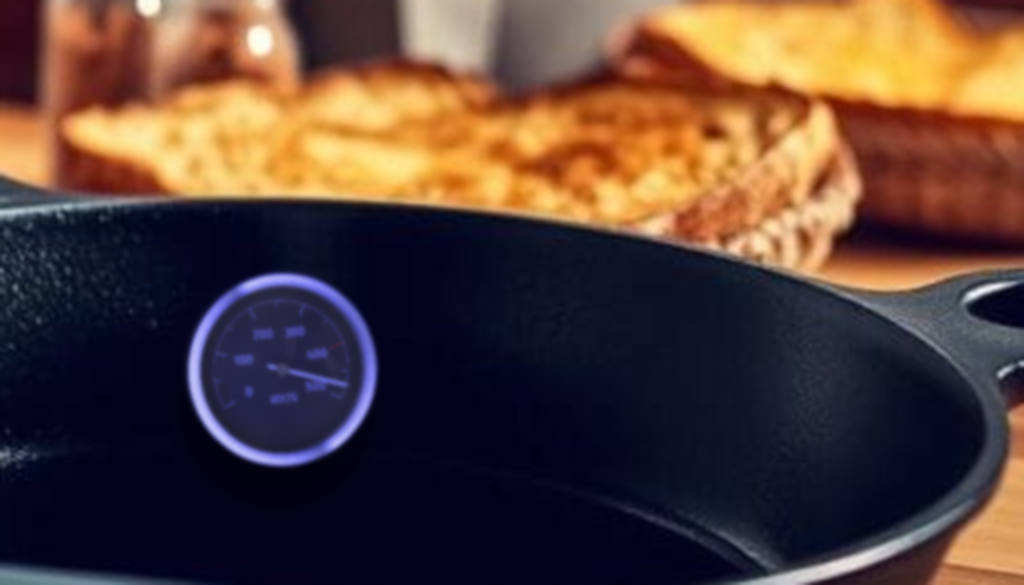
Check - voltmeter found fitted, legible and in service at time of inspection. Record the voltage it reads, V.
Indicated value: 475 V
